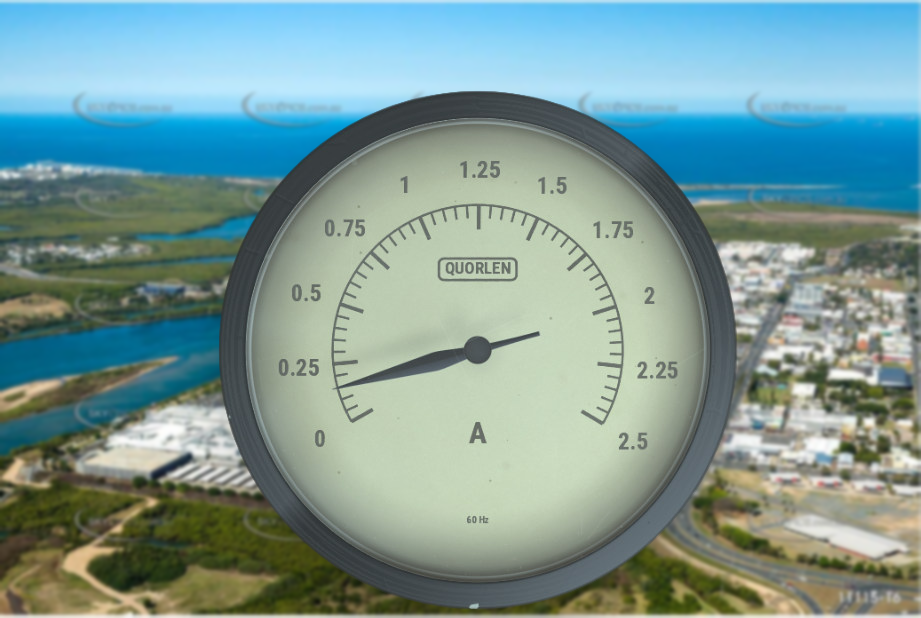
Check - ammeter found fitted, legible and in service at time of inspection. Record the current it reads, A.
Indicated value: 0.15 A
